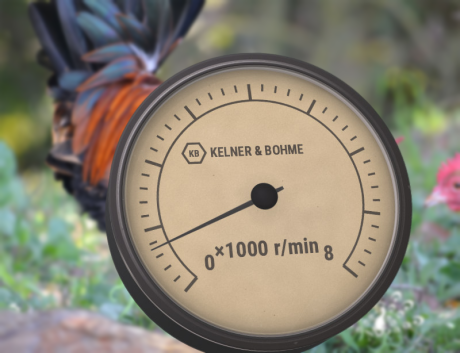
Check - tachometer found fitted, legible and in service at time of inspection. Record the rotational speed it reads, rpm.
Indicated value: 700 rpm
